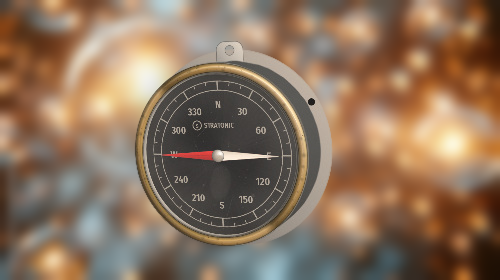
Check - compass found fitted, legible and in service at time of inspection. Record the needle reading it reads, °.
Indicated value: 270 °
